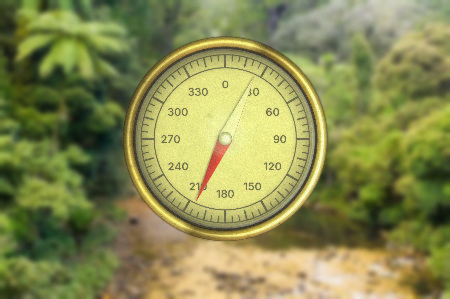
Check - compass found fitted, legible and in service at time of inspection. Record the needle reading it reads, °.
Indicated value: 205 °
